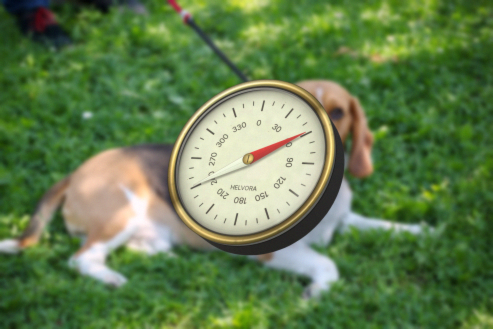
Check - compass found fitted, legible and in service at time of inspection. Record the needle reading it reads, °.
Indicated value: 60 °
